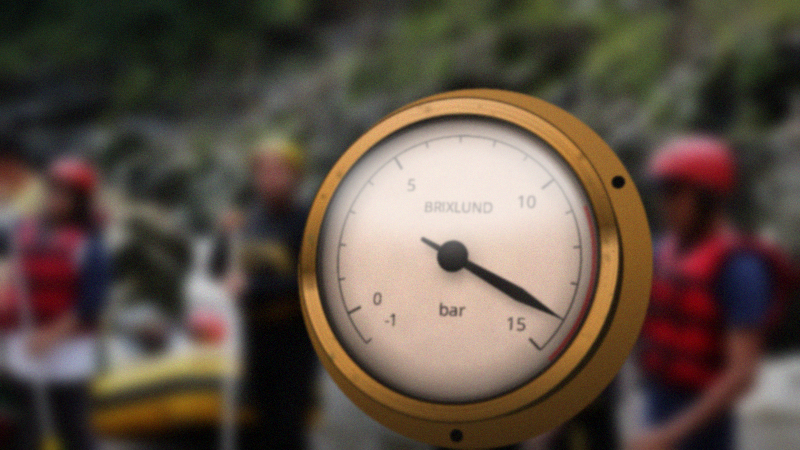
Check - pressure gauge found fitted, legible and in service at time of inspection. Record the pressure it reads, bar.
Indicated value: 14 bar
